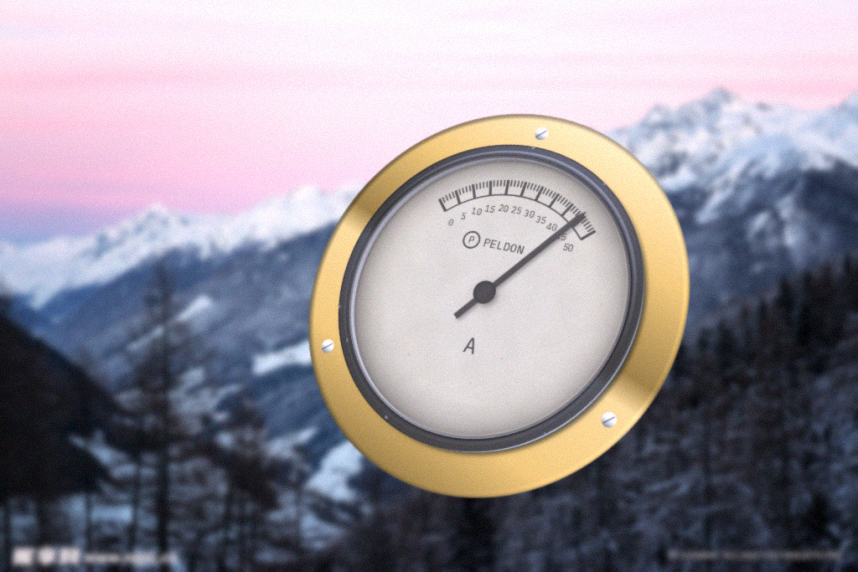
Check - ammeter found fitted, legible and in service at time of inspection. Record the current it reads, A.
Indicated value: 45 A
